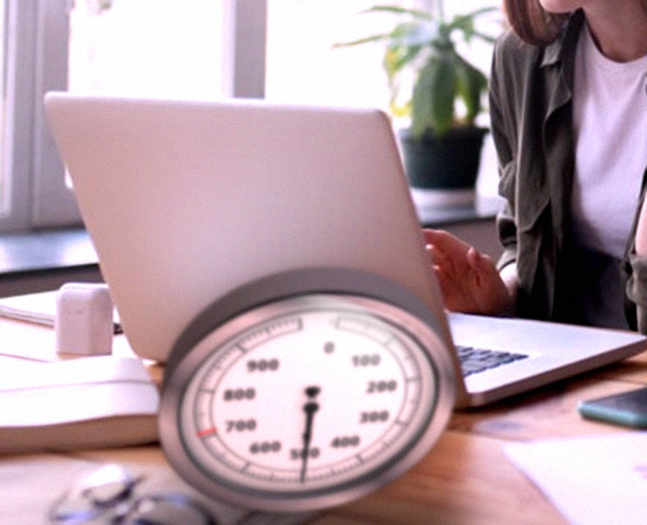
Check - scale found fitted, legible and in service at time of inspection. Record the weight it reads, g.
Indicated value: 500 g
